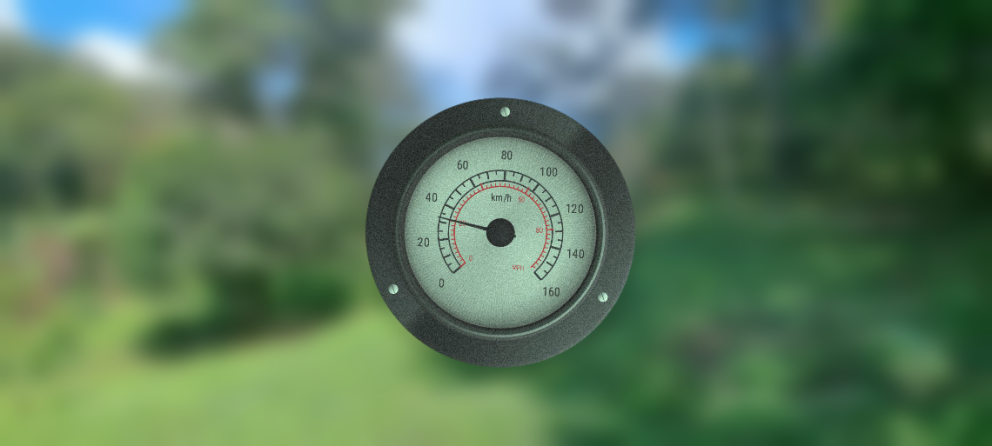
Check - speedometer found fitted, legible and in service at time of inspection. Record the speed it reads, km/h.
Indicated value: 32.5 km/h
